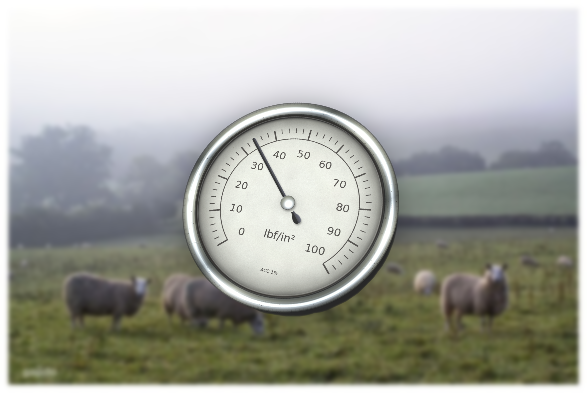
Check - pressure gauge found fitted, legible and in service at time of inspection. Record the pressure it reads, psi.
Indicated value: 34 psi
